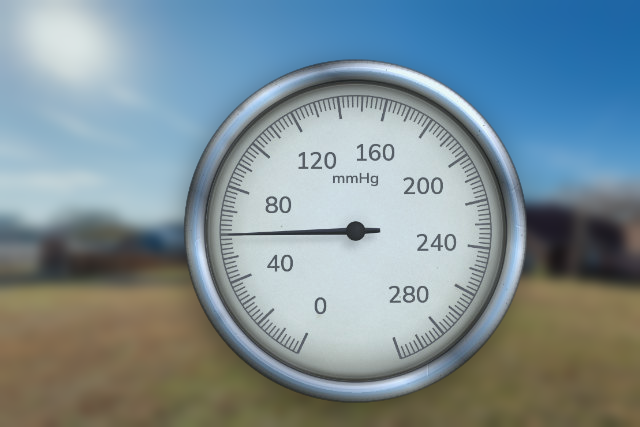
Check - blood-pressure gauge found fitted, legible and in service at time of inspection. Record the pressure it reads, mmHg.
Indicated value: 60 mmHg
